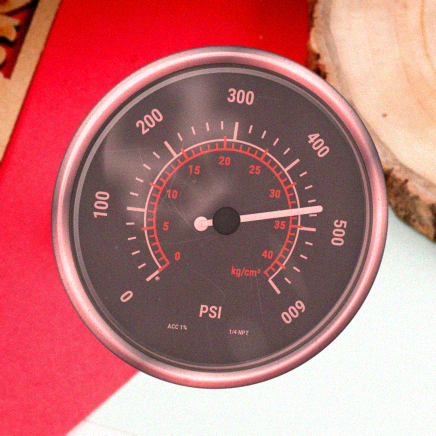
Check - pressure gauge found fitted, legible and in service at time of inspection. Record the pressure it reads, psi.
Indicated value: 470 psi
